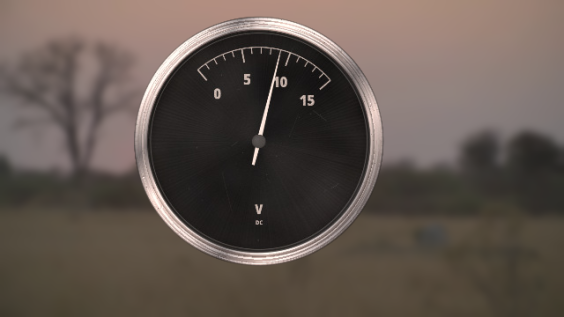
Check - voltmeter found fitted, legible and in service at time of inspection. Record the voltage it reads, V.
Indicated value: 9 V
